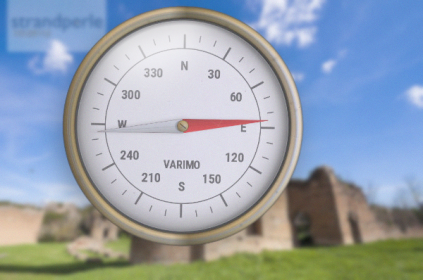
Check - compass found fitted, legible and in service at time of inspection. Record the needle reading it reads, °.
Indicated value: 85 °
